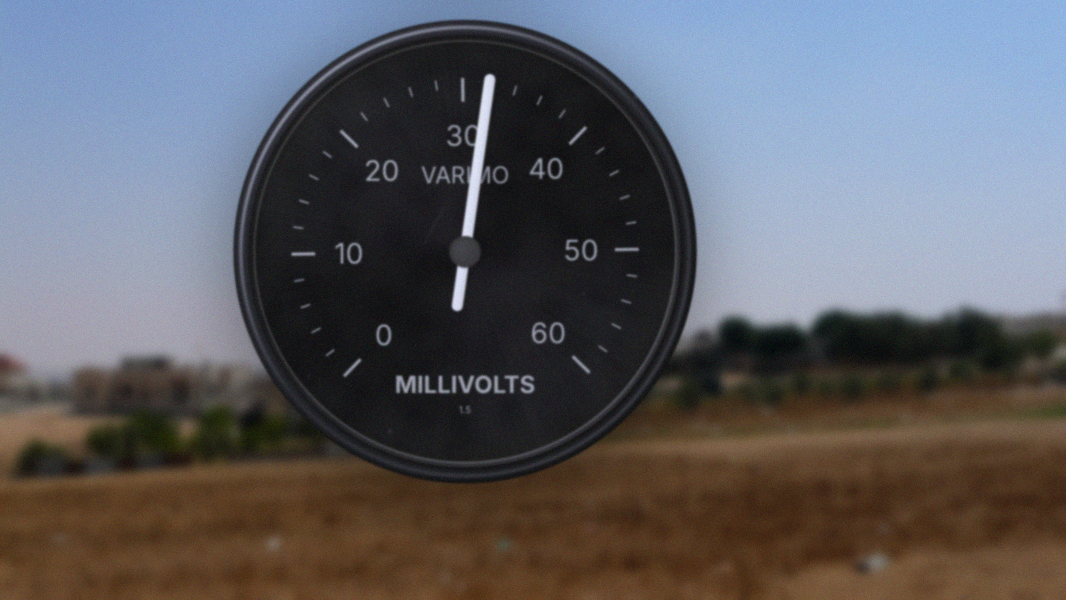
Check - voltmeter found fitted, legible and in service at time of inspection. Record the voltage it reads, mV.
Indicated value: 32 mV
